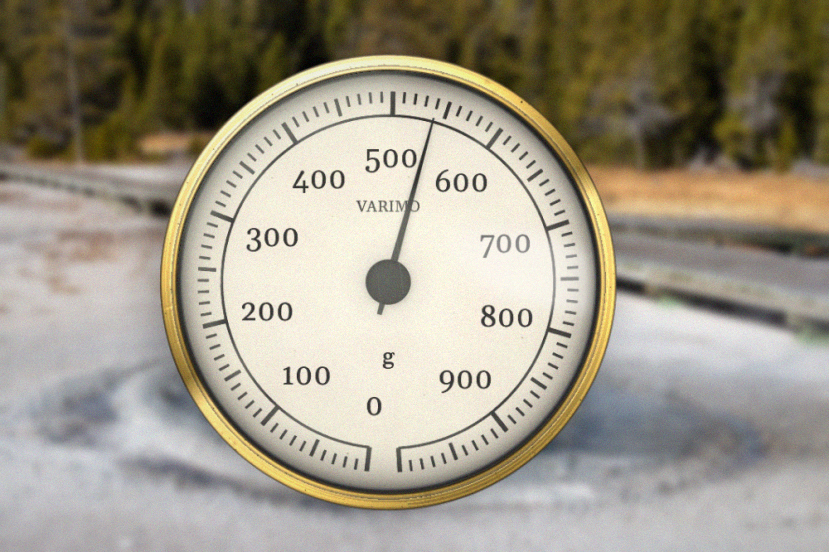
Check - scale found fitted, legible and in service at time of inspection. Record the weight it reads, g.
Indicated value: 540 g
